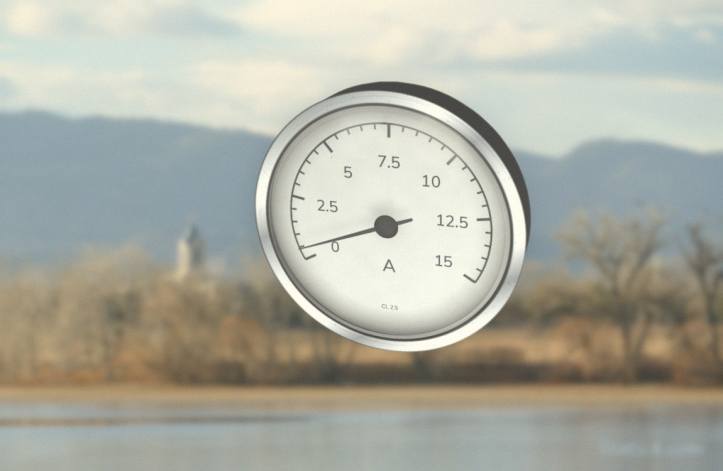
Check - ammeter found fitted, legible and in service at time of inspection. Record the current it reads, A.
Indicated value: 0.5 A
